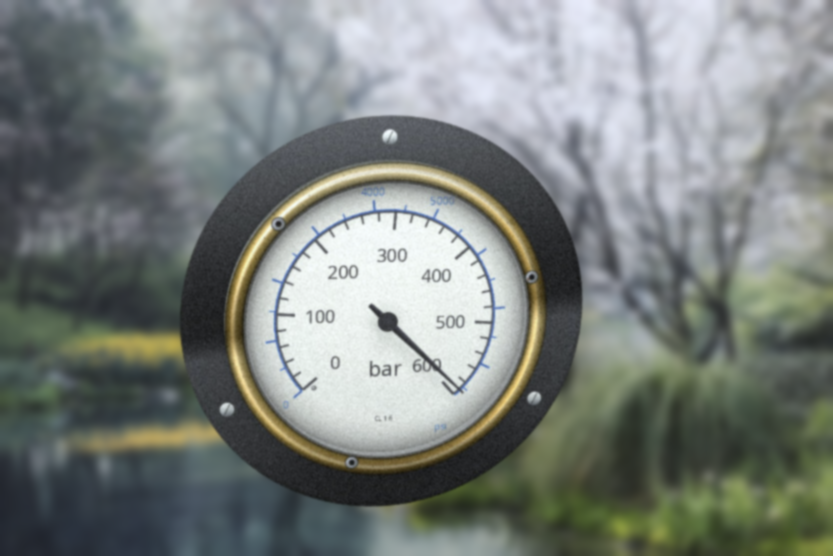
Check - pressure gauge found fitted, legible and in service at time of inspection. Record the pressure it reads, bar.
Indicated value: 590 bar
